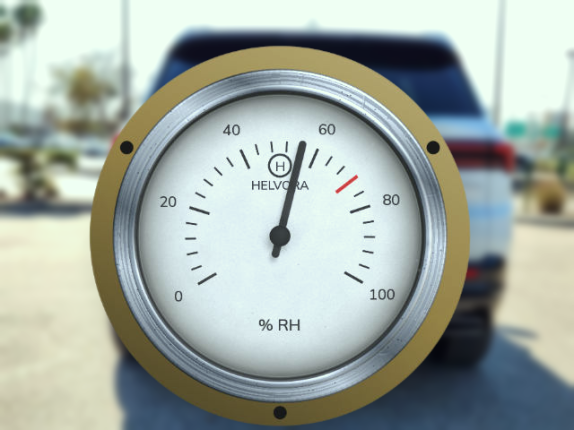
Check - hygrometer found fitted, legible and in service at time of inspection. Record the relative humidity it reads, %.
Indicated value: 56 %
